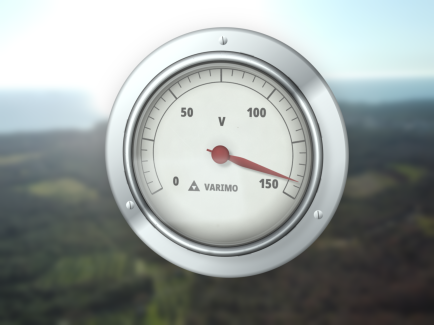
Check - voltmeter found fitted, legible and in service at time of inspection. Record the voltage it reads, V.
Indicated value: 142.5 V
